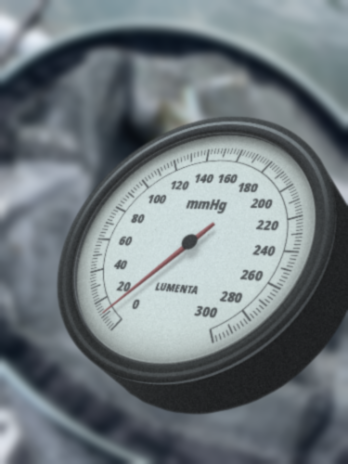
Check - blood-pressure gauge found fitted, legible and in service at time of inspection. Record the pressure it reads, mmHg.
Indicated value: 10 mmHg
